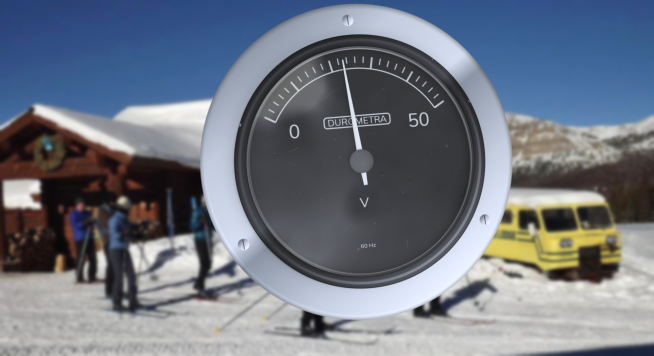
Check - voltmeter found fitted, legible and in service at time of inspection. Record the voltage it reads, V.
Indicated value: 23 V
